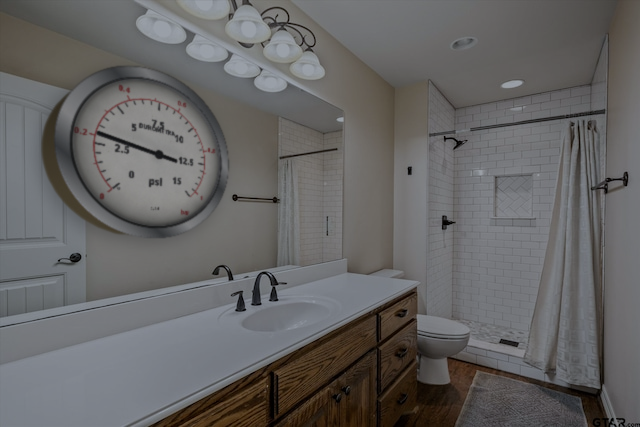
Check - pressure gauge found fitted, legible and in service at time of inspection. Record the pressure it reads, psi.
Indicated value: 3 psi
